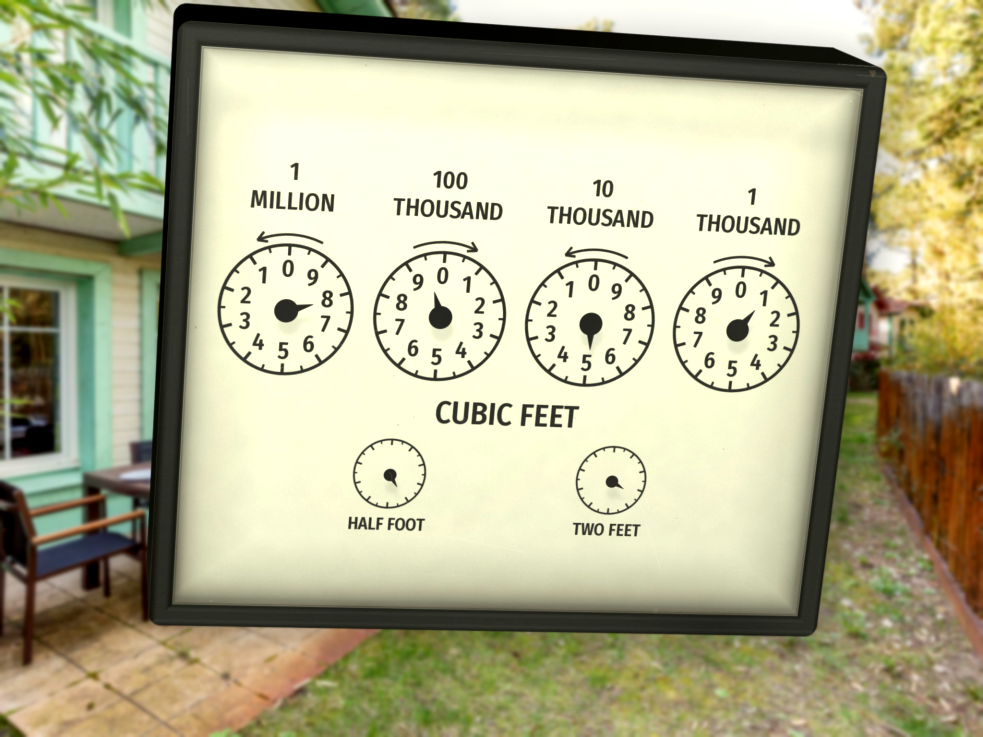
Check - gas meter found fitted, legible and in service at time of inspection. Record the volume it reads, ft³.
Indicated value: 795100 ft³
